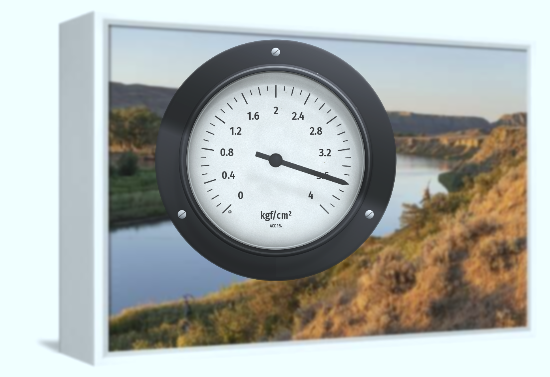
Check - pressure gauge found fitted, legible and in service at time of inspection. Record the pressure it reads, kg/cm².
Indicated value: 3.6 kg/cm²
